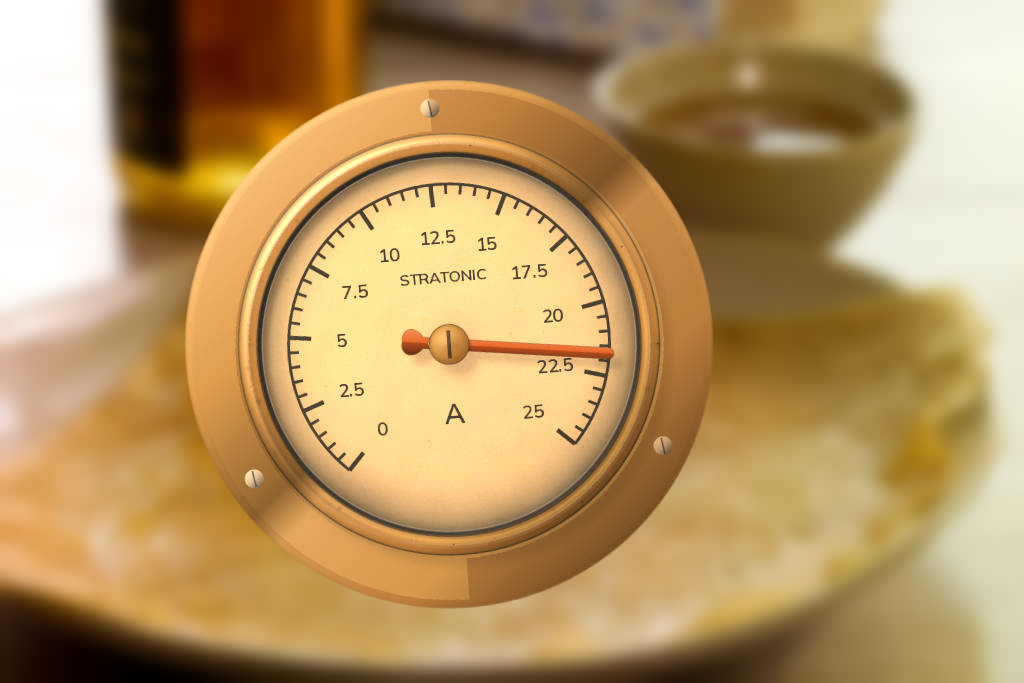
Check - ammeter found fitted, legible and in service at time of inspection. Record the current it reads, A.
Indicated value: 21.75 A
